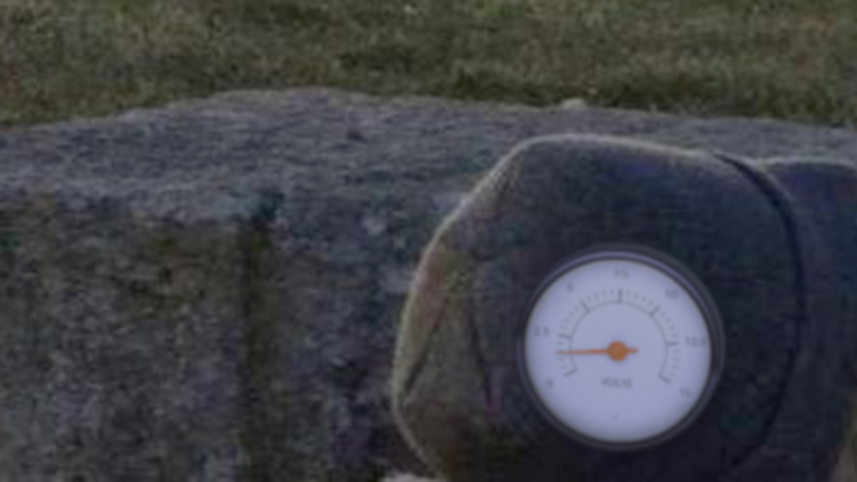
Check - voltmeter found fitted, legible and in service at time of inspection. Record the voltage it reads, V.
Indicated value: 1.5 V
